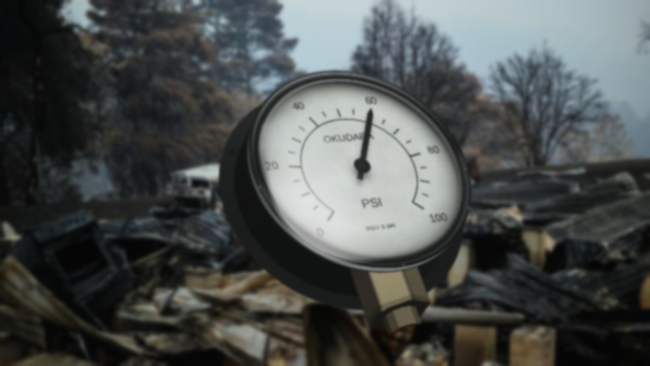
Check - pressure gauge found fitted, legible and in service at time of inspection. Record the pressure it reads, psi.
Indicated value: 60 psi
